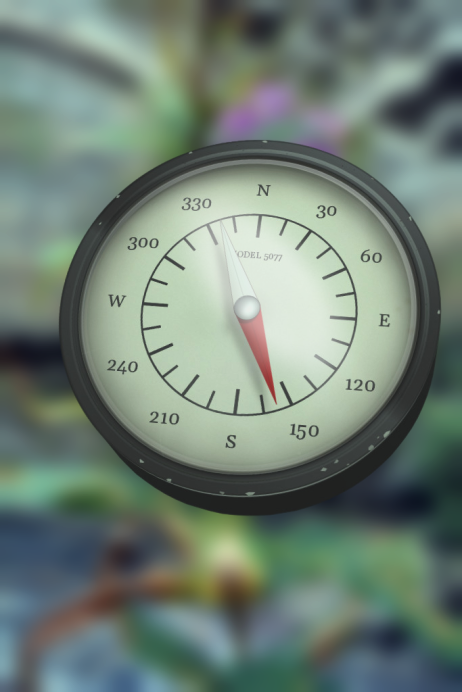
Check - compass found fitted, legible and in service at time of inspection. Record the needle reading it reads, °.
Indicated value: 157.5 °
